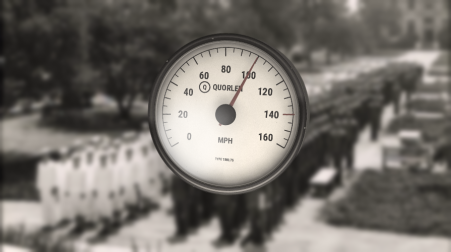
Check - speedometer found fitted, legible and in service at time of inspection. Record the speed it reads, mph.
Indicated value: 100 mph
